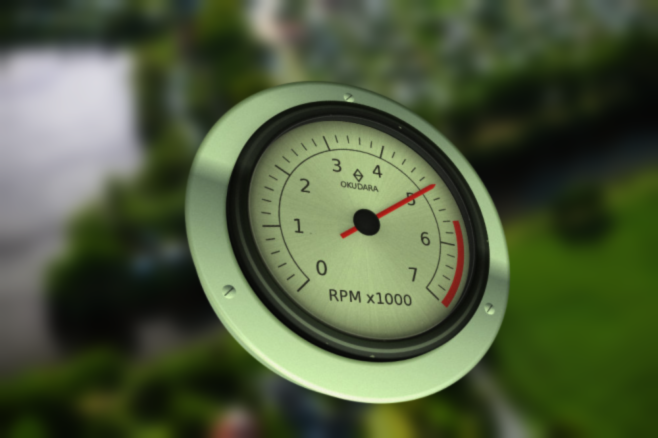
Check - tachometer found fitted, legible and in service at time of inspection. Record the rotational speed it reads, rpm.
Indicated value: 5000 rpm
